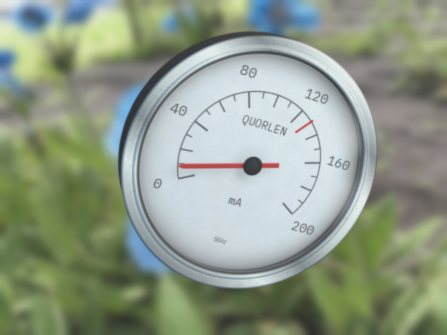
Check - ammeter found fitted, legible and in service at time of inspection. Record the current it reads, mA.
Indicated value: 10 mA
